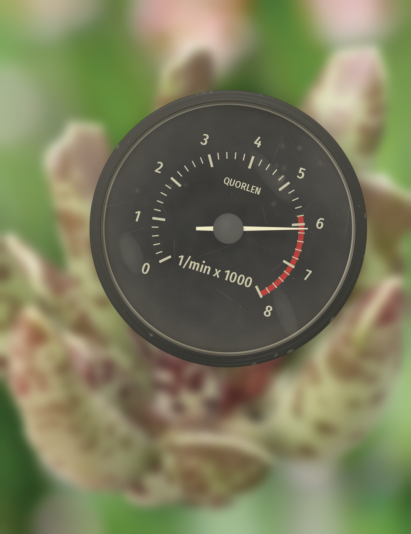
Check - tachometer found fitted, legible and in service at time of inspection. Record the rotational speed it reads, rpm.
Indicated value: 6100 rpm
